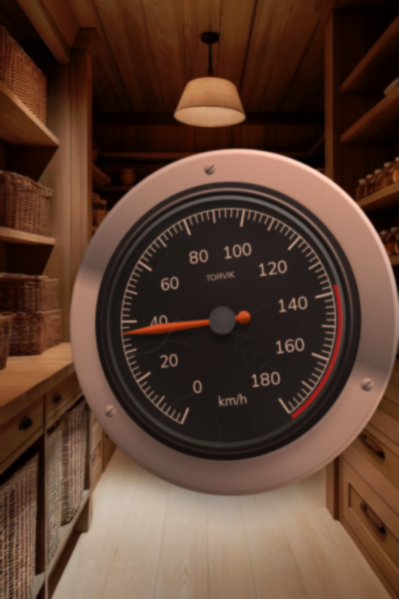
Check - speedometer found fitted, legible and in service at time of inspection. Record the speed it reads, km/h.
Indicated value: 36 km/h
